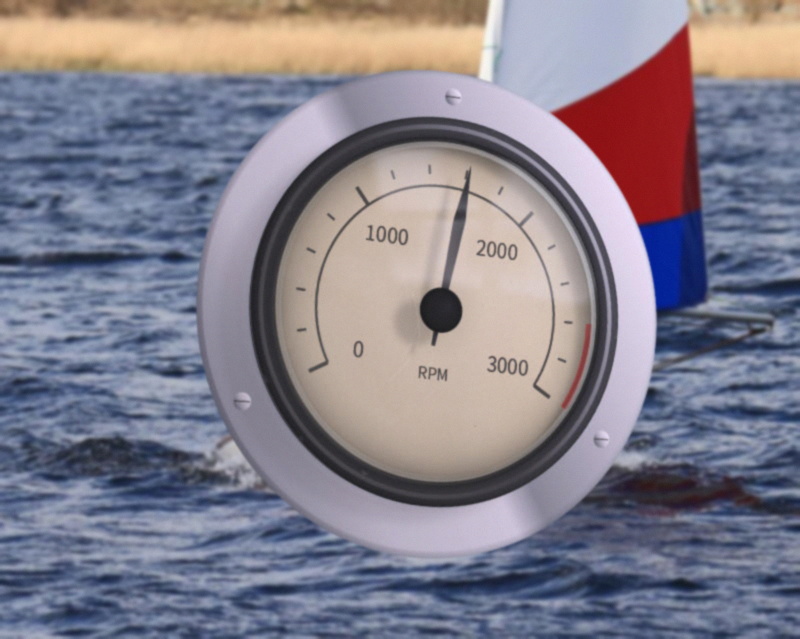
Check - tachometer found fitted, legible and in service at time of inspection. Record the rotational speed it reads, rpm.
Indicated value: 1600 rpm
